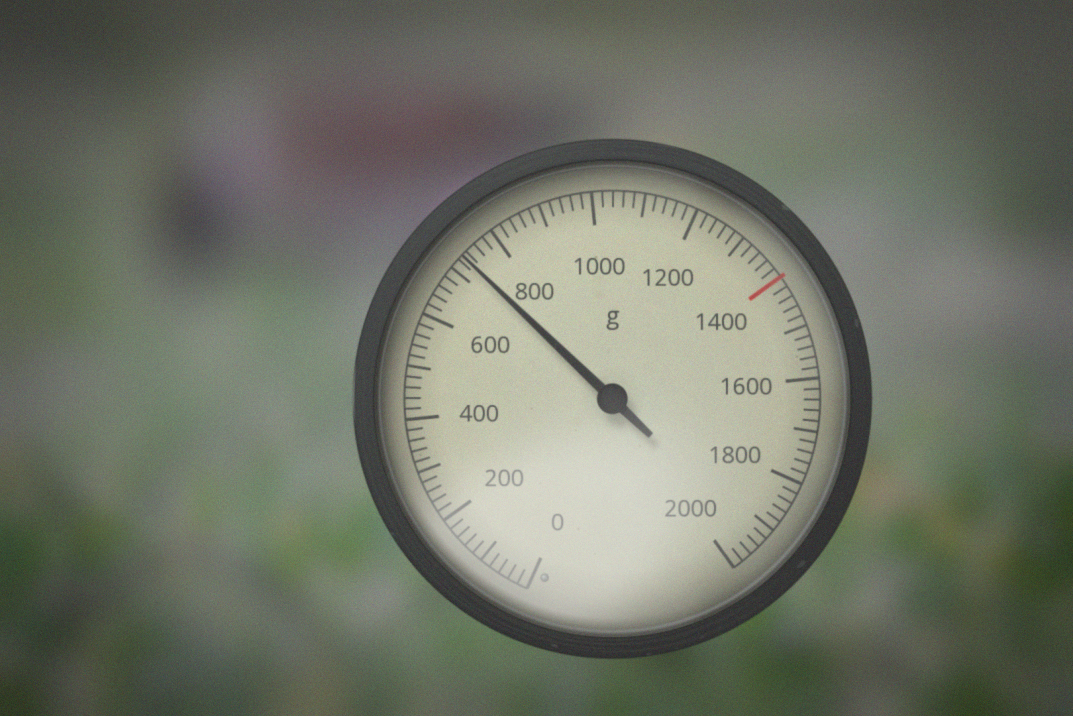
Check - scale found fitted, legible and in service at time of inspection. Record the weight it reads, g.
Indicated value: 730 g
